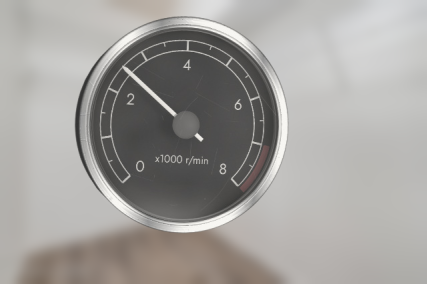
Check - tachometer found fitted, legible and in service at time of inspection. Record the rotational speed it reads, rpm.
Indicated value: 2500 rpm
